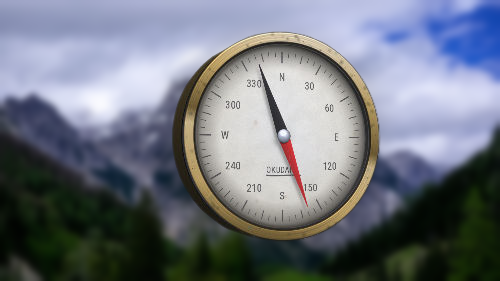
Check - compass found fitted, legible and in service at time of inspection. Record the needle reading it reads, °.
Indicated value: 160 °
